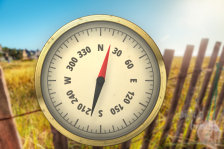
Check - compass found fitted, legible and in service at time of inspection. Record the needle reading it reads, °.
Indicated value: 15 °
